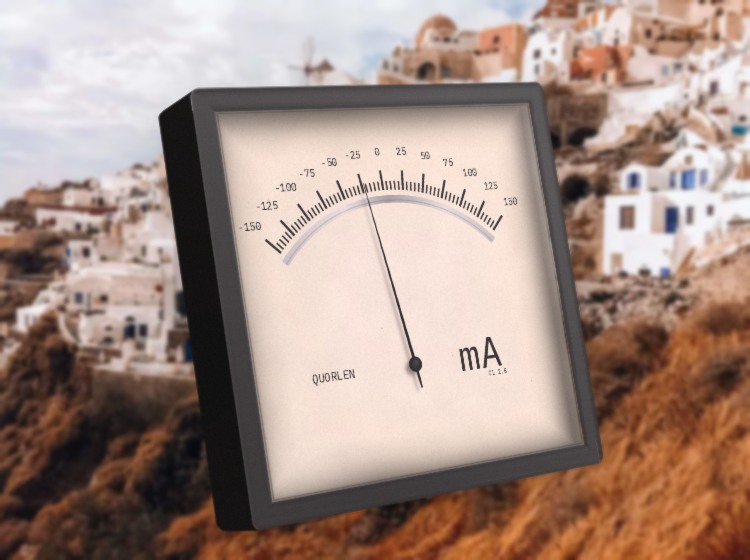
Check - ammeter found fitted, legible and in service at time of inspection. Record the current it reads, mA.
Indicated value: -25 mA
